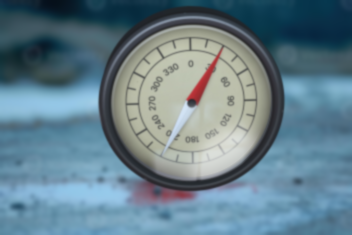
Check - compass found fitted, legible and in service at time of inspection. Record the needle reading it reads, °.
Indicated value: 30 °
